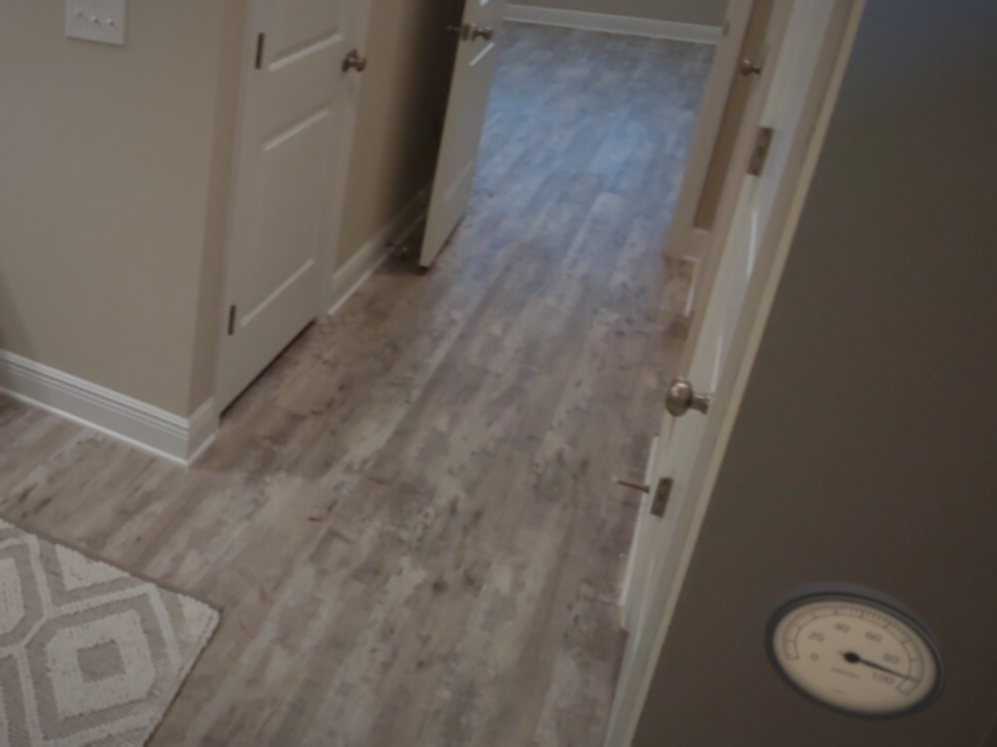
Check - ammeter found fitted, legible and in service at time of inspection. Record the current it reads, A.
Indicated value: 90 A
